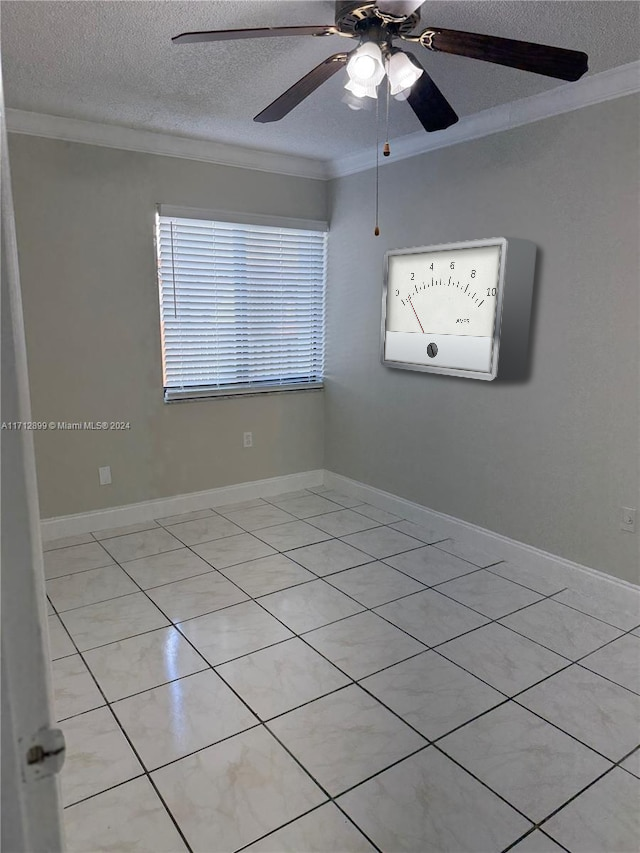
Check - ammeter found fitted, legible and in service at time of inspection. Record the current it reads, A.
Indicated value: 1 A
